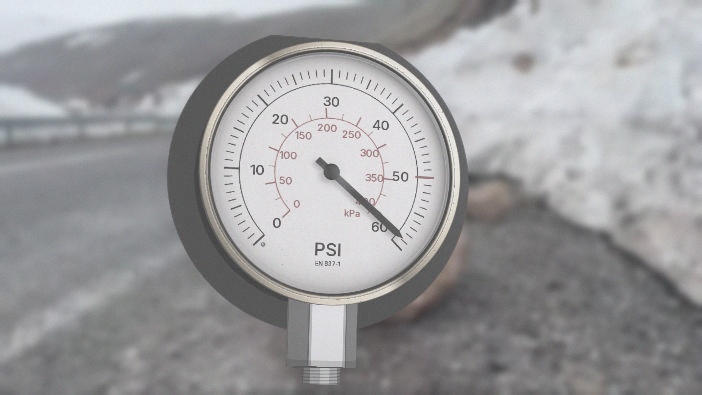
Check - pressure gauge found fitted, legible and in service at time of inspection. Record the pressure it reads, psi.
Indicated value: 59 psi
